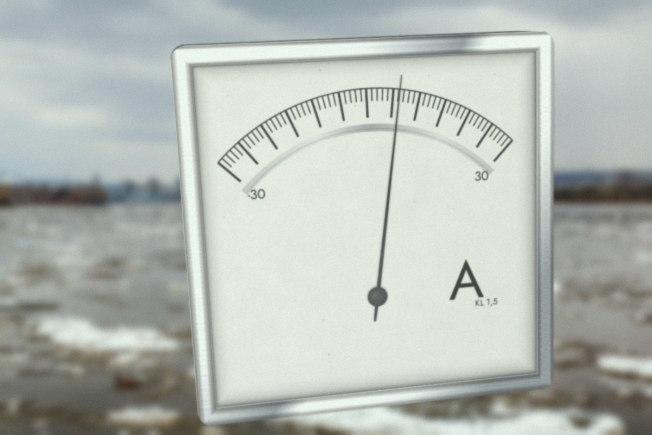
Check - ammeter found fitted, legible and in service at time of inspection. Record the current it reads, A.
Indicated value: 6 A
